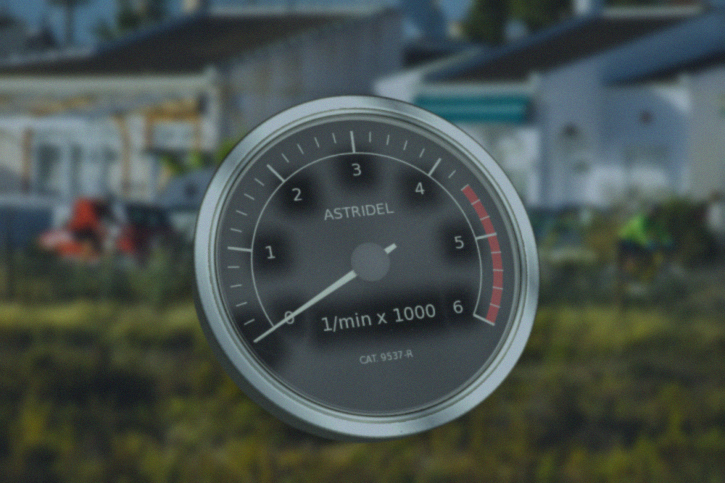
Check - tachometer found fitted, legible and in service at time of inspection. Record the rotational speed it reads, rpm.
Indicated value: 0 rpm
